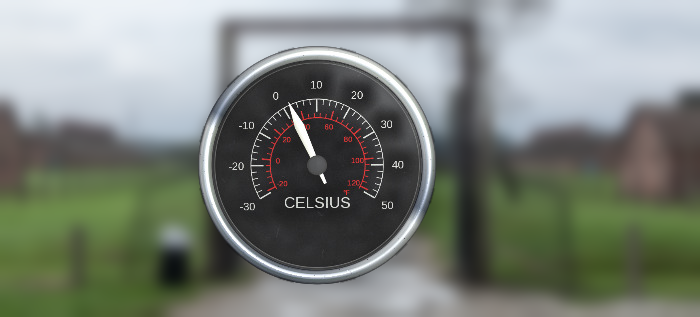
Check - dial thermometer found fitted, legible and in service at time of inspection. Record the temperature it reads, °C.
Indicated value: 2 °C
